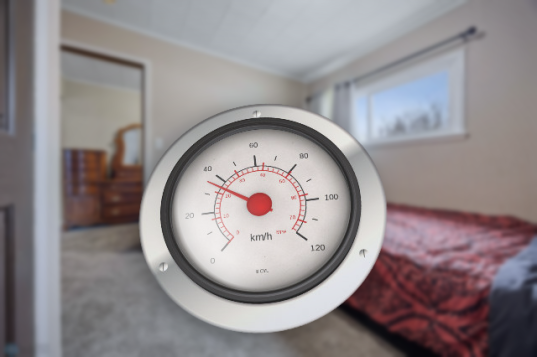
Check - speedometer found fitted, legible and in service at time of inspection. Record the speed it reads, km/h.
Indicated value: 35 km/h
